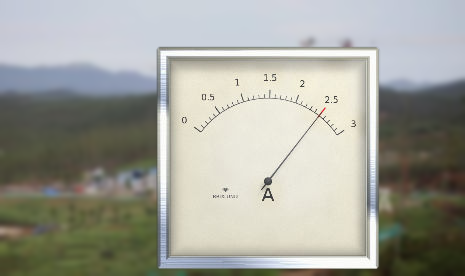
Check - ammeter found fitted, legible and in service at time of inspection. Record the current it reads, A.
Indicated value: 2.5 A
